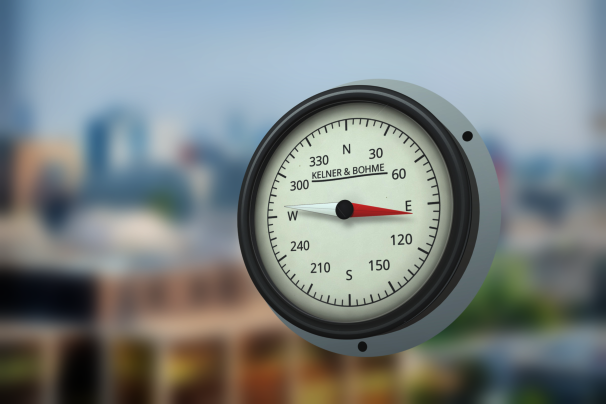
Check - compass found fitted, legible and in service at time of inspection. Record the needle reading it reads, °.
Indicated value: 97.5 °
